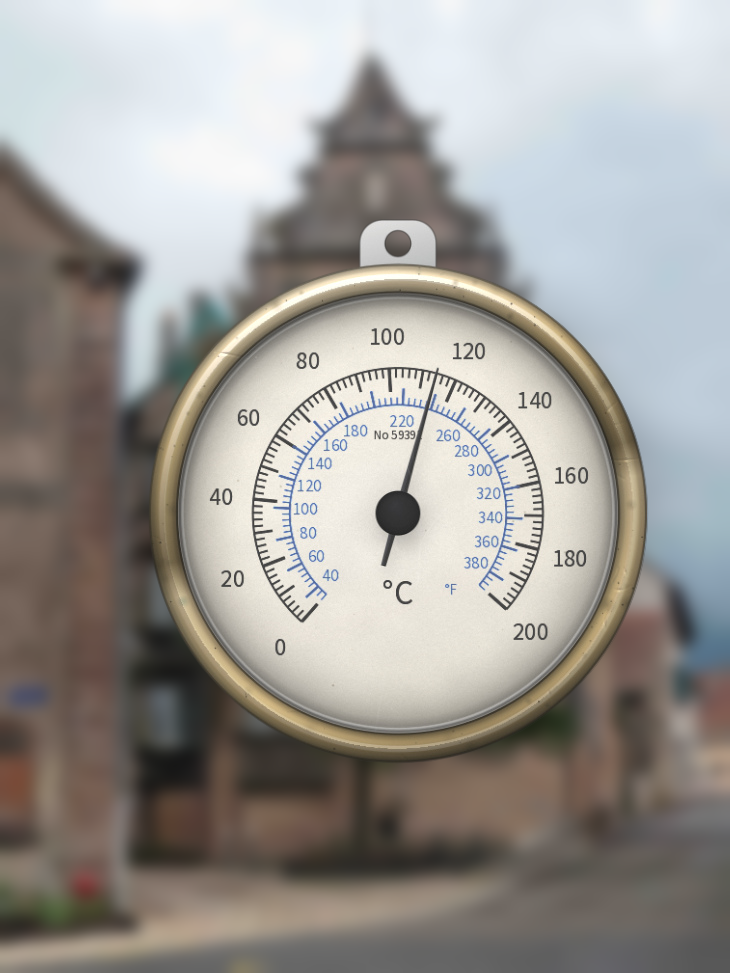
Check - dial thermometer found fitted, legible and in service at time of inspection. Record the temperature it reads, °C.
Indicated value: 114 °C
